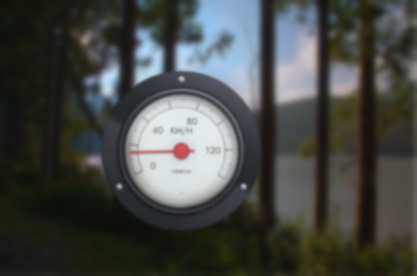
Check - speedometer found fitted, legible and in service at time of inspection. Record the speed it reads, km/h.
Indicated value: 15 km/h
